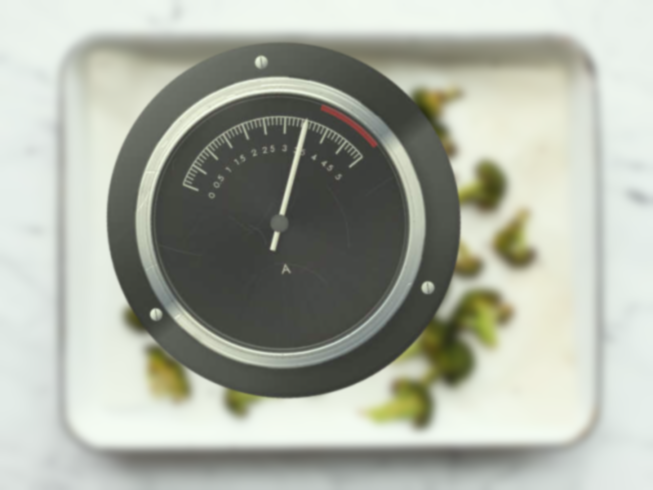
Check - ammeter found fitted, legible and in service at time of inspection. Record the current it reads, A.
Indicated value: 3.5 A
